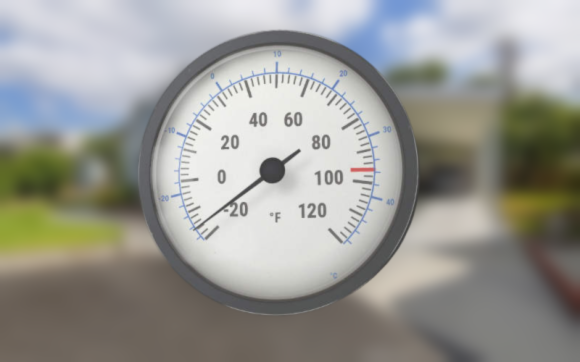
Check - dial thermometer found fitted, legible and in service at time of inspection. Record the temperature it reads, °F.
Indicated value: -16 °F
